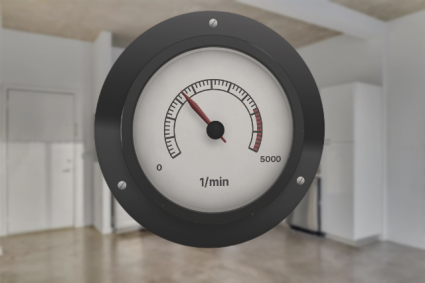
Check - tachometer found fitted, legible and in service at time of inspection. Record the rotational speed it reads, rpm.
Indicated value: 1700 rpm
